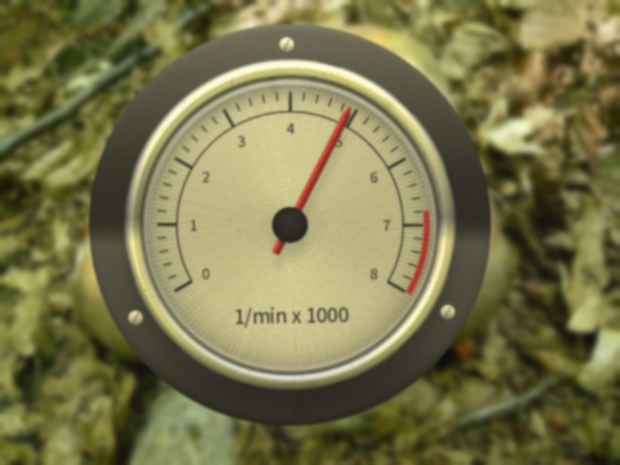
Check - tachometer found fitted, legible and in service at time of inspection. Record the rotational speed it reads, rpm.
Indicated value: 4900 rpm
